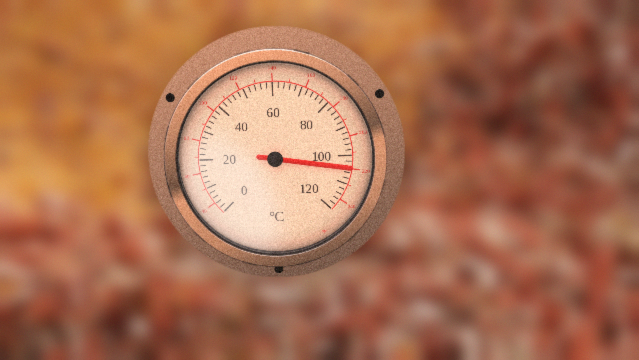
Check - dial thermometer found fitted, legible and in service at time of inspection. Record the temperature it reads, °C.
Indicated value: 104 °C
